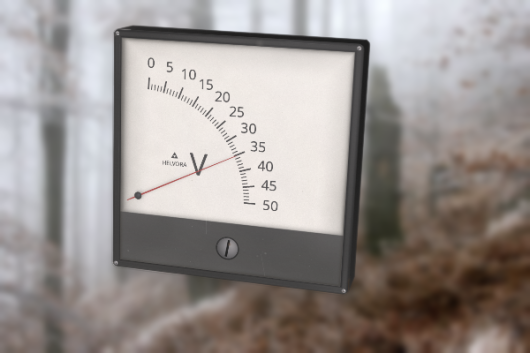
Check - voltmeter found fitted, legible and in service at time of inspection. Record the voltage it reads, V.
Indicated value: 35 V
